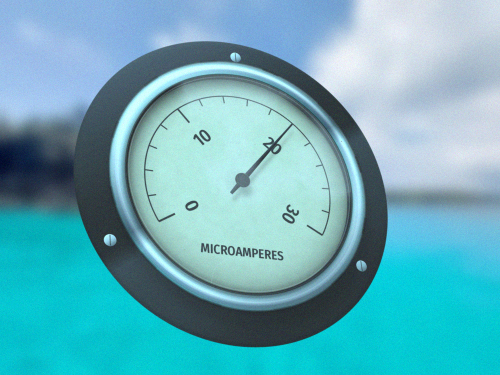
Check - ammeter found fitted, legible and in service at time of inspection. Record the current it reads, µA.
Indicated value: 20 µA
